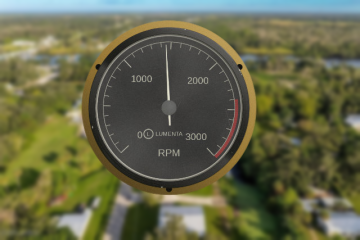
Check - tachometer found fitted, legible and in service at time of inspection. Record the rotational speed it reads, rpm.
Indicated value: 1450 rpm
